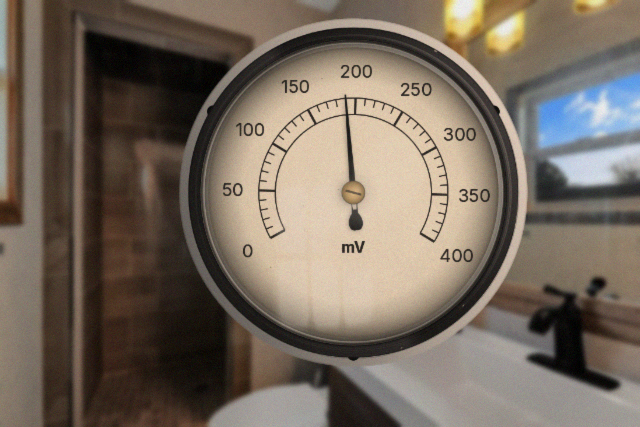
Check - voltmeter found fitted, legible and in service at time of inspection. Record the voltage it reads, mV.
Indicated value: 190 mV
